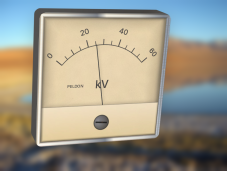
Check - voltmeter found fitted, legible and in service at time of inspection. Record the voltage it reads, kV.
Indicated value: 25 kV
